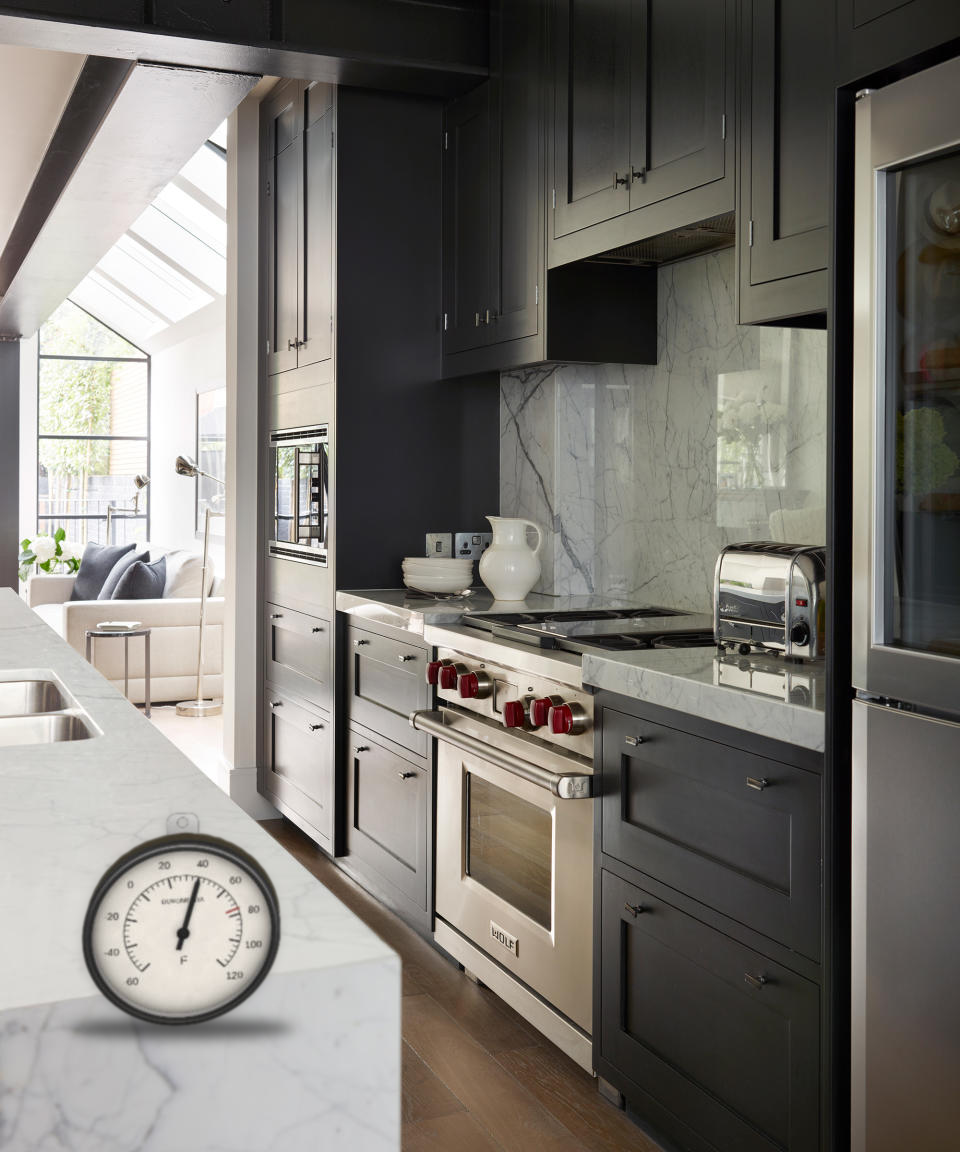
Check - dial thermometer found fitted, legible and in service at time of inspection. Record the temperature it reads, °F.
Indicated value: 40 °F
